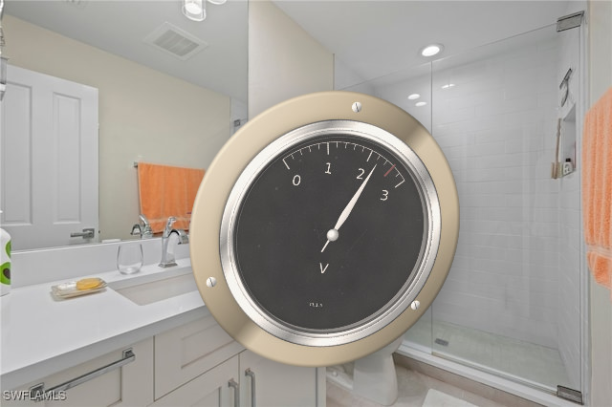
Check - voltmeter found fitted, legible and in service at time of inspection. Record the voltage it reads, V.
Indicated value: 2.2 V
